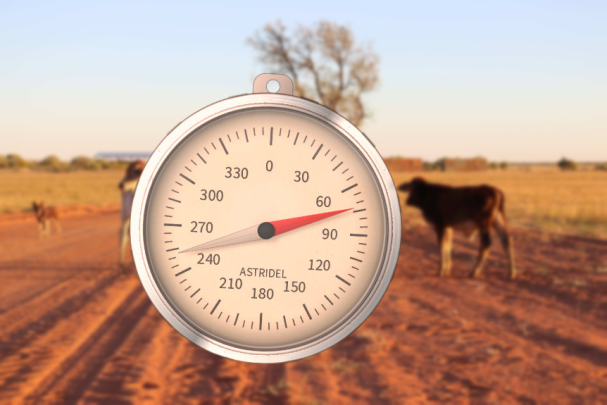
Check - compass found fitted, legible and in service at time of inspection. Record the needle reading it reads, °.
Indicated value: 72.5 °
